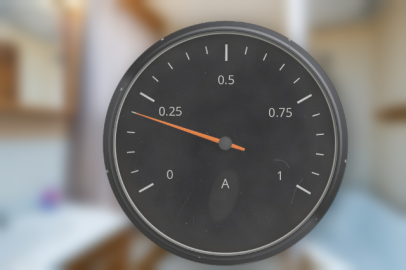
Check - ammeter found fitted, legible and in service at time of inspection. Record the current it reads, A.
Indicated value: 0.2 A
